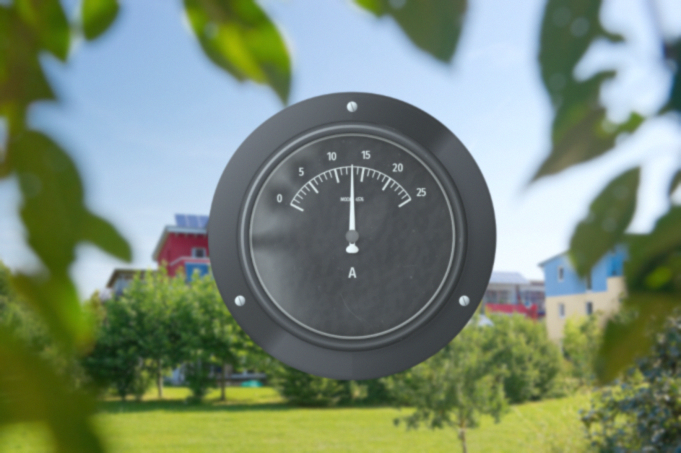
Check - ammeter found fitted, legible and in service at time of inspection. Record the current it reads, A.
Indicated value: 13 A
